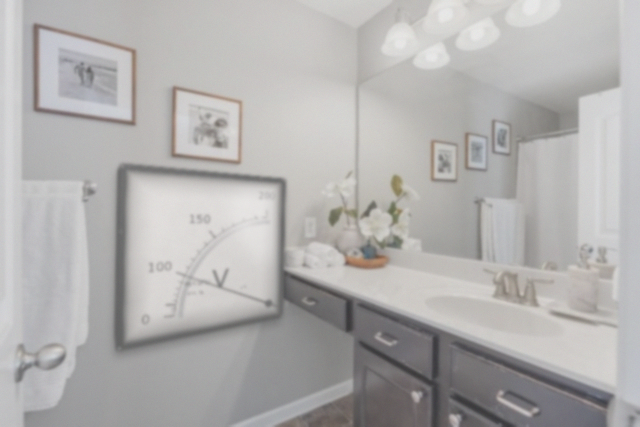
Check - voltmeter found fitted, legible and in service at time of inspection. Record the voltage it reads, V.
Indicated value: 100 V
